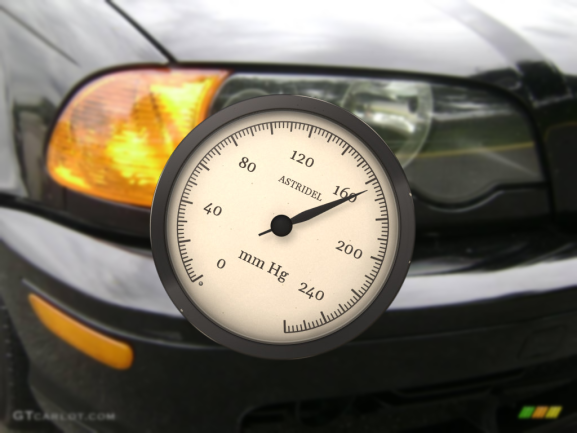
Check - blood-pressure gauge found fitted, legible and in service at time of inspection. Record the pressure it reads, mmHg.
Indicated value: 164 mmHg
